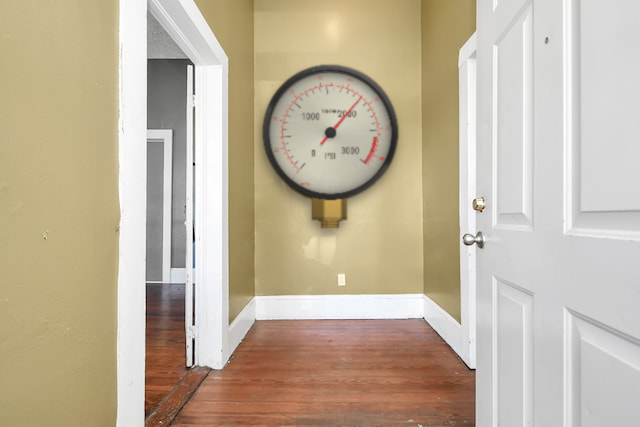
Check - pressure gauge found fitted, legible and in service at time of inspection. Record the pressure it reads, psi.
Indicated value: 2000 psi
